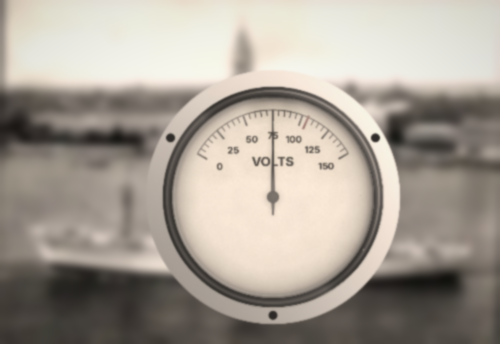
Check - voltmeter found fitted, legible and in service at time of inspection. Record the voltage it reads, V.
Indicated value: 75 V
